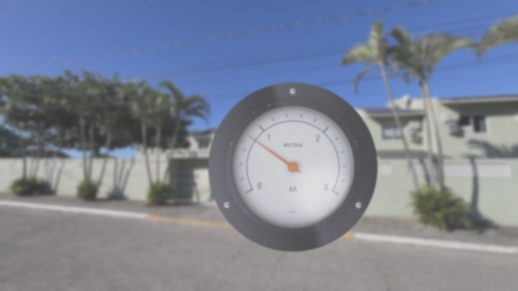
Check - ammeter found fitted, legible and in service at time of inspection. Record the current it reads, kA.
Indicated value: 0.8 kA
